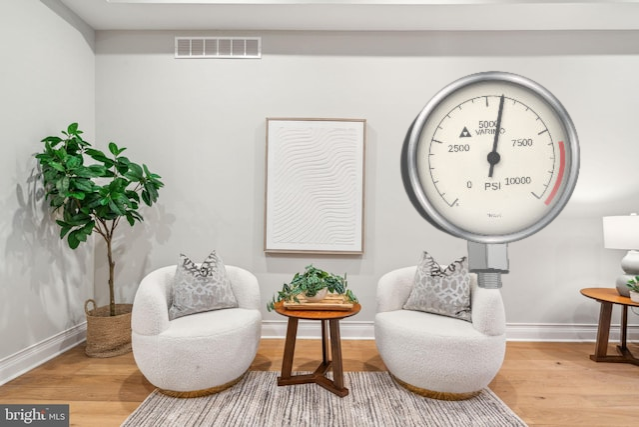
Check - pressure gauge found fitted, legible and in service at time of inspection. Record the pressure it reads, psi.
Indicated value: 5500 psi
